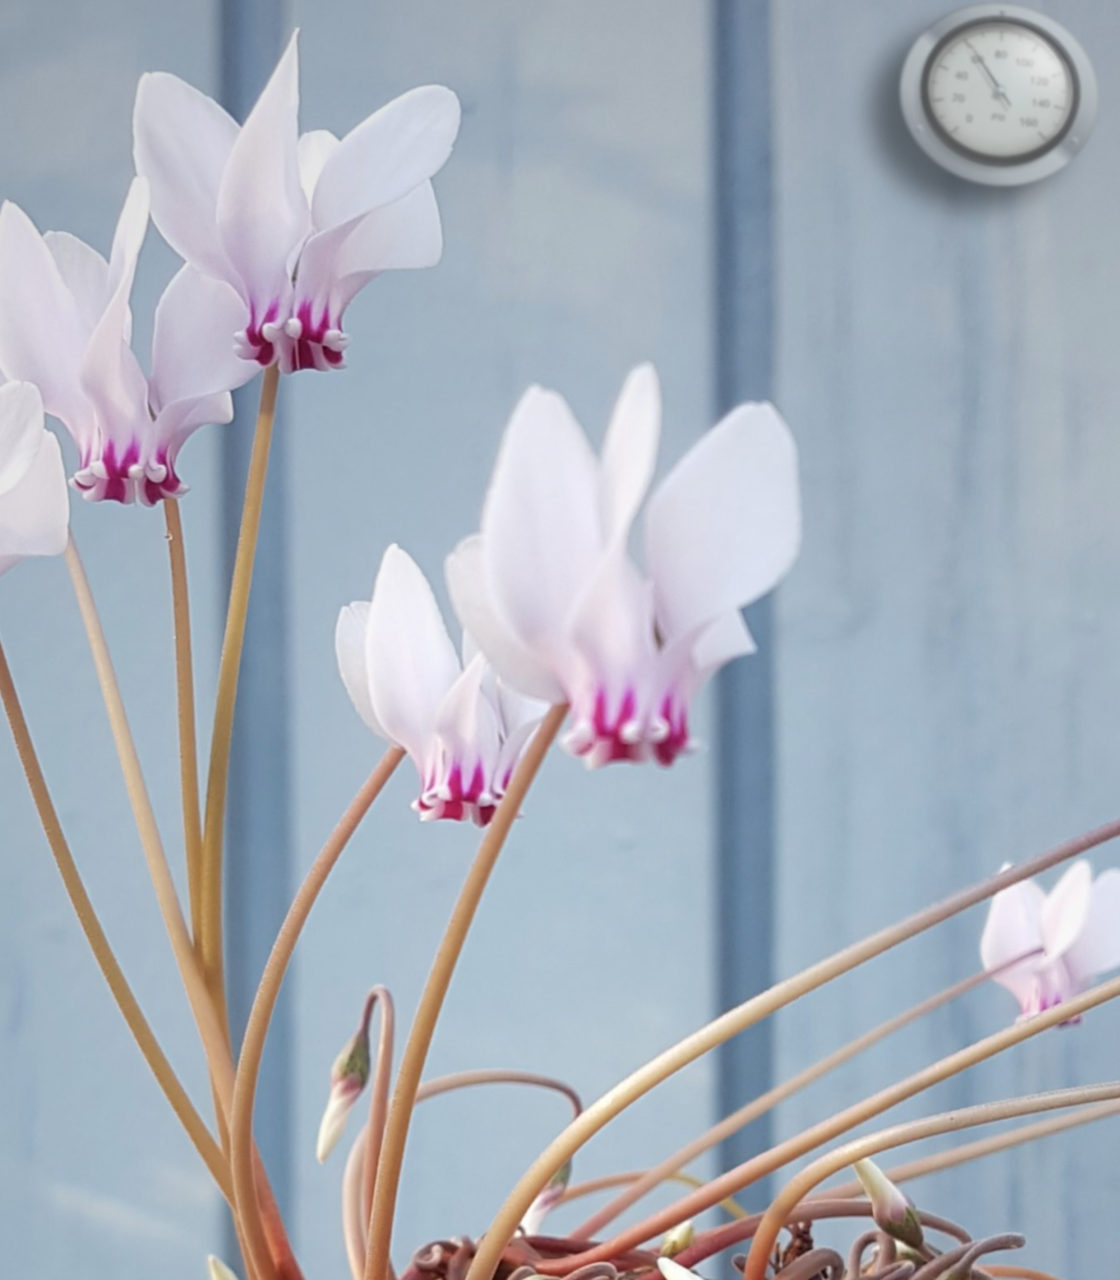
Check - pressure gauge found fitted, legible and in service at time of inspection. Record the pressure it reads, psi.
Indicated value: 60 psi
